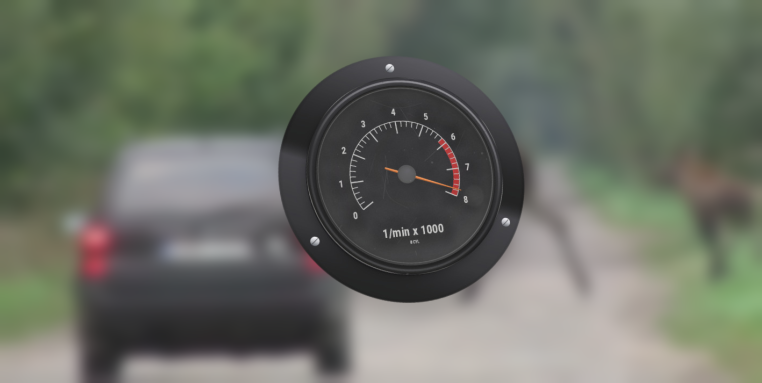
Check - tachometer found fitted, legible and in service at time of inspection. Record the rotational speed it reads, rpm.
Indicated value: 7800 rpm
